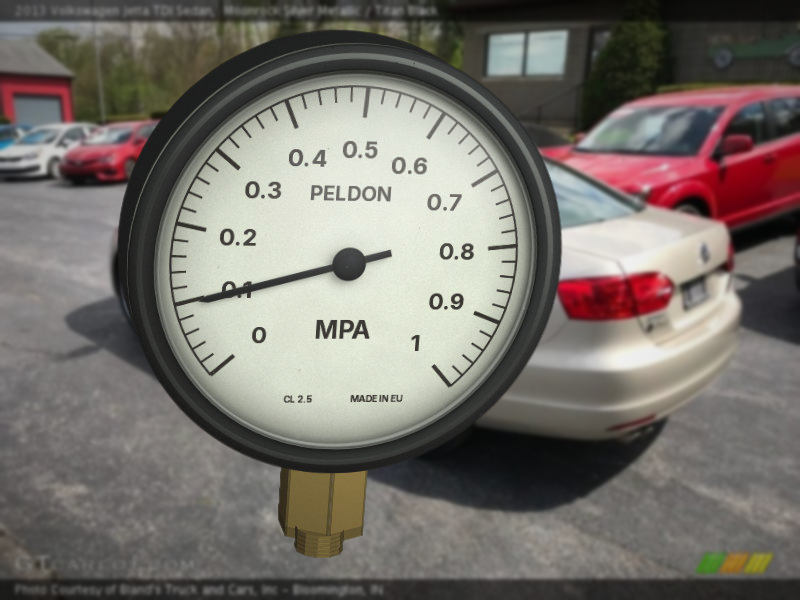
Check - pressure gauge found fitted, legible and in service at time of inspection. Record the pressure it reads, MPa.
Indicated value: 0.1 MPa
